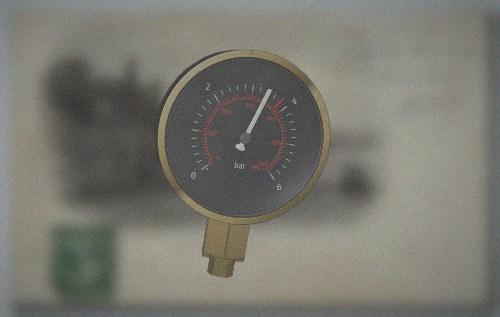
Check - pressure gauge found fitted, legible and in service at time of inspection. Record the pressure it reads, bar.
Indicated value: 3.4 bar
